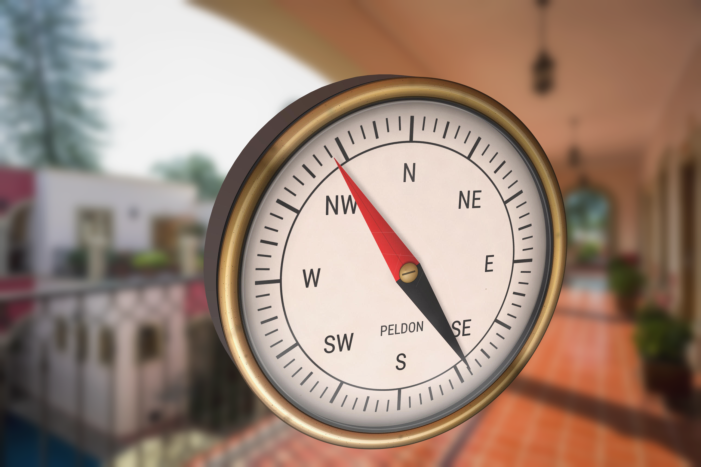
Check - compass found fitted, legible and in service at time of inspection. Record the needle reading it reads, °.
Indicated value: 325 °
